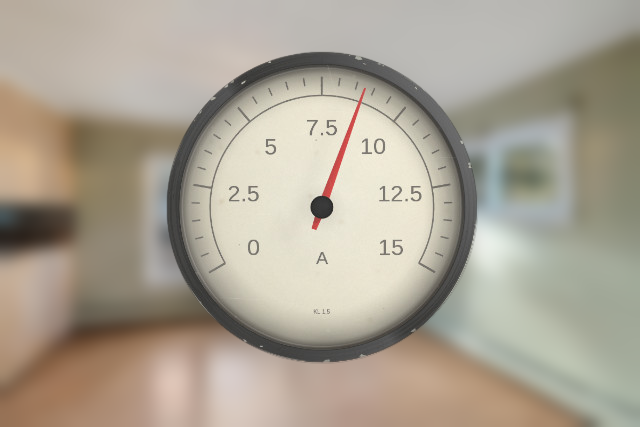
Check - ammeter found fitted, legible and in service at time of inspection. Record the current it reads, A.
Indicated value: 8.75 A
